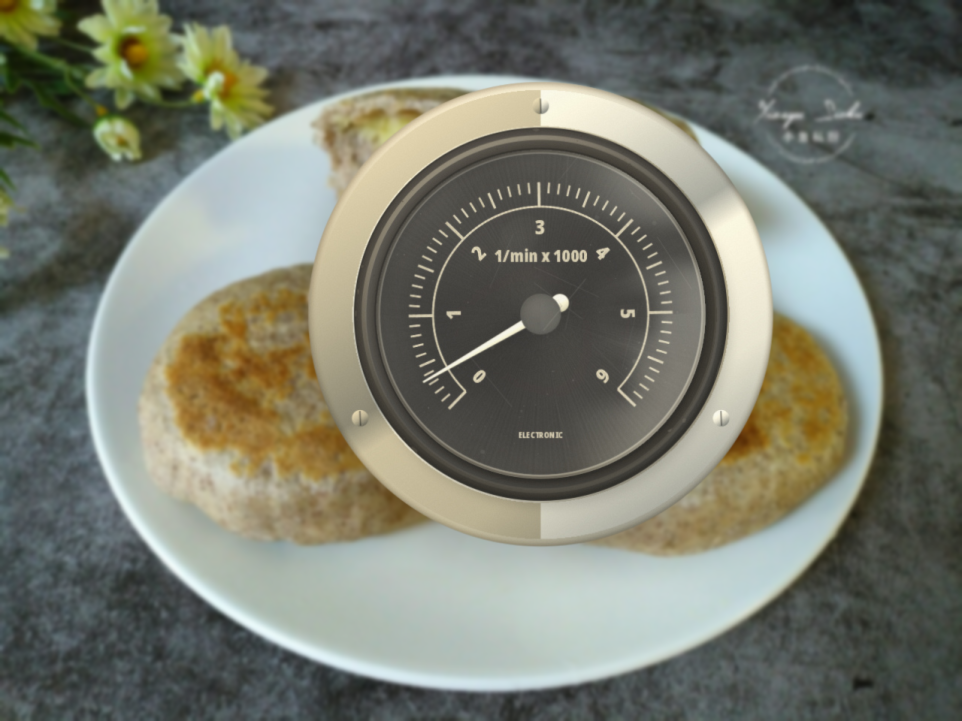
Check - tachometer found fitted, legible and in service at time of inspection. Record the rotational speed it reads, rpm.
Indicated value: 350 rpm
